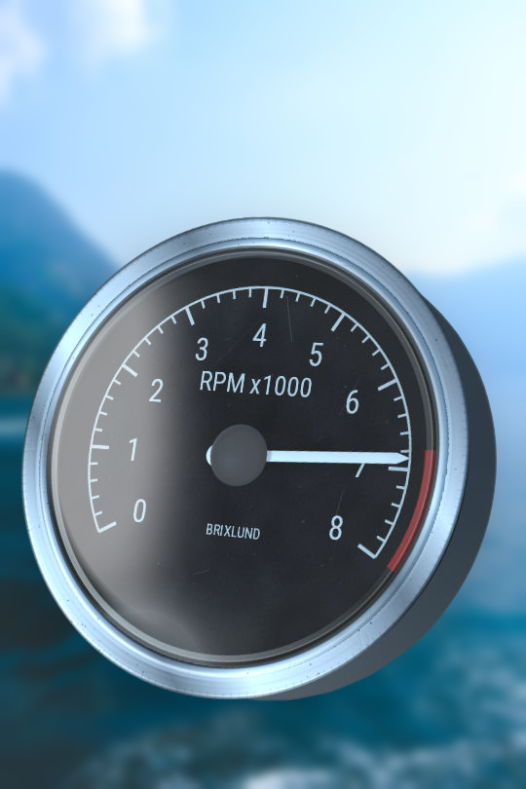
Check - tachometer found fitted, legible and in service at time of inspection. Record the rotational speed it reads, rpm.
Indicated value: 6900 rpm
